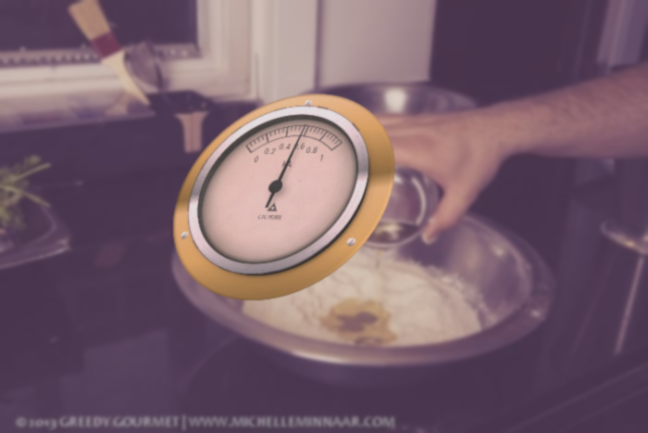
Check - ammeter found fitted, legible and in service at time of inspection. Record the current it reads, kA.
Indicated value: 0.6 kA
